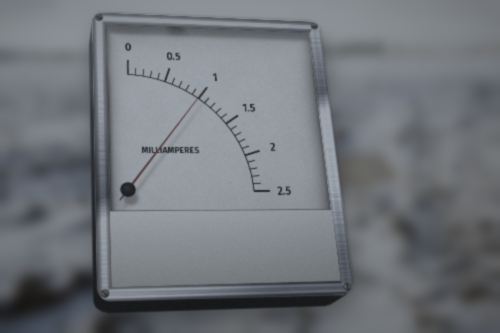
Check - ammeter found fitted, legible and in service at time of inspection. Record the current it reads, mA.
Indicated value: 1 mA
